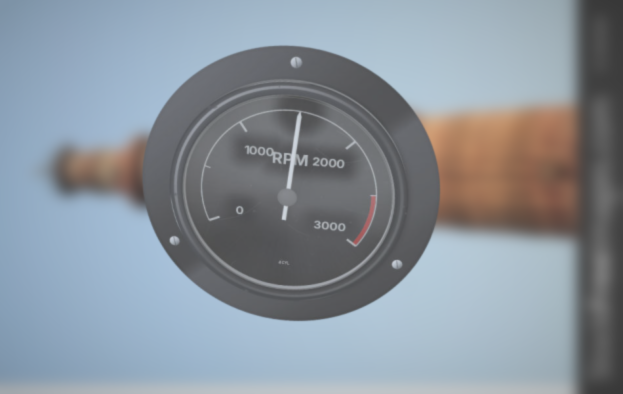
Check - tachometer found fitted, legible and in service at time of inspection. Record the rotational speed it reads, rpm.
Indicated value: 1500 rpm
